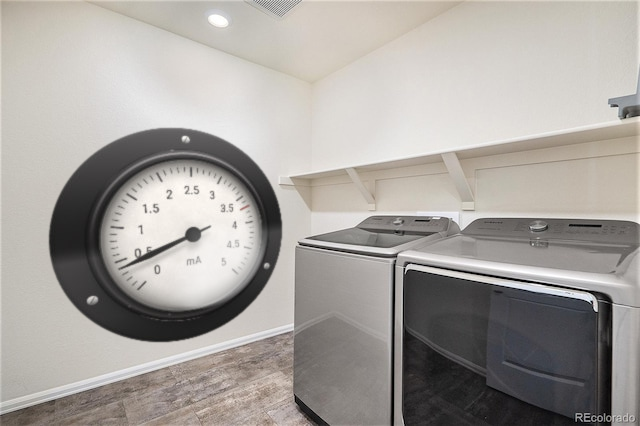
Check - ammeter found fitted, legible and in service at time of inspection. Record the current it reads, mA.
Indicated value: 0.4 mA
